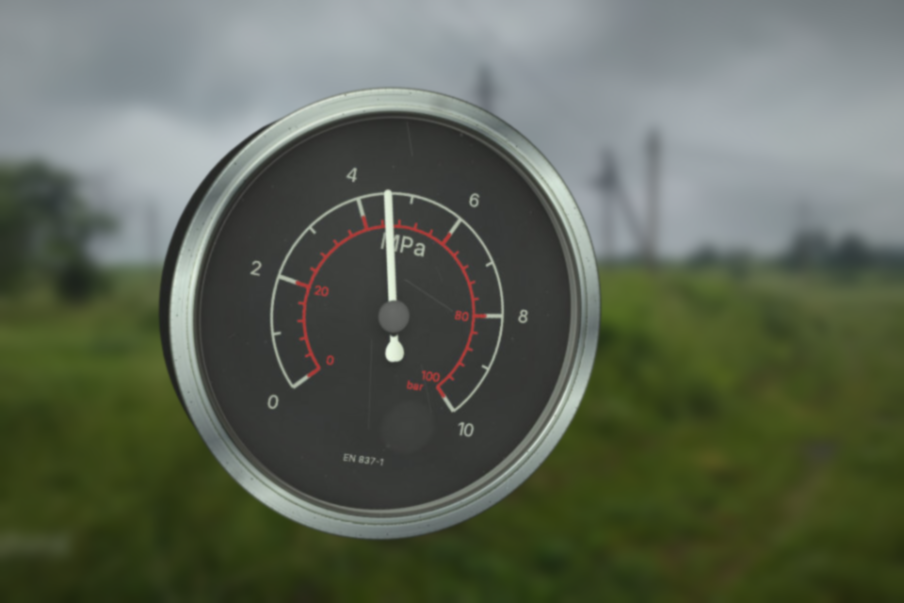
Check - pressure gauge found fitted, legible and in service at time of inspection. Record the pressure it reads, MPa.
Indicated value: 4.5 MPa
